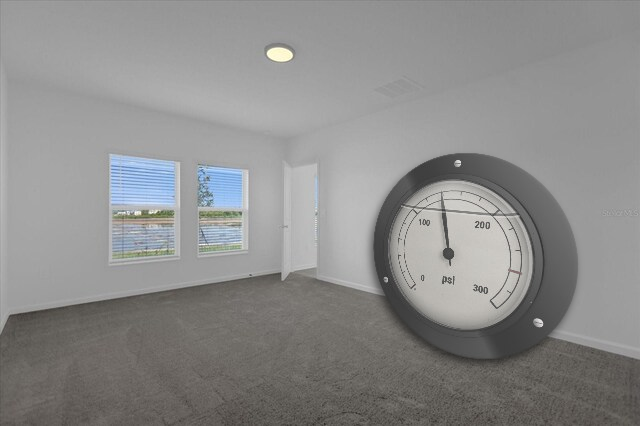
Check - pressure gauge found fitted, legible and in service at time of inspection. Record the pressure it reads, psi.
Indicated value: 140 psi
